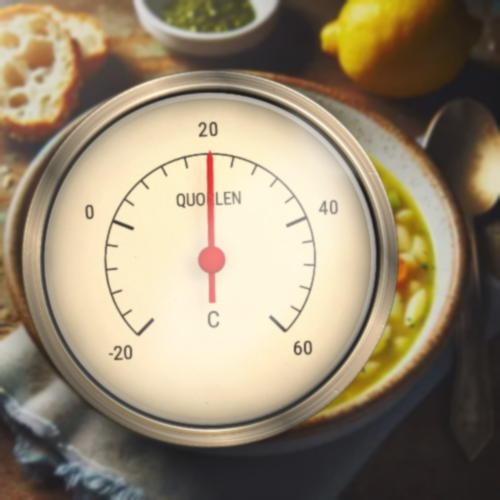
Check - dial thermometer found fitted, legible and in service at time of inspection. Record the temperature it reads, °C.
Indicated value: 20 °C
